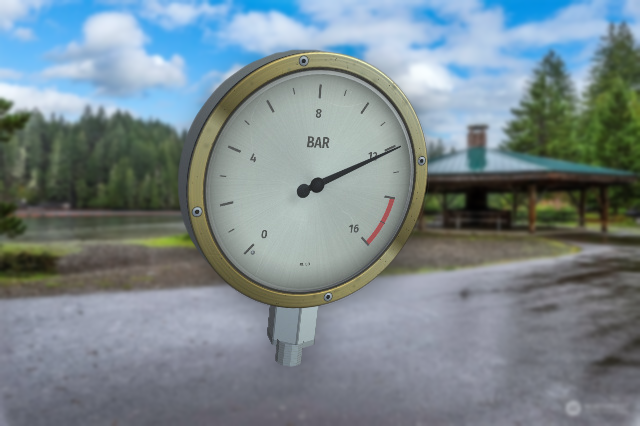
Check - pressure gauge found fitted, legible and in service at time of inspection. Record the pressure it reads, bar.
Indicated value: 12 bar
